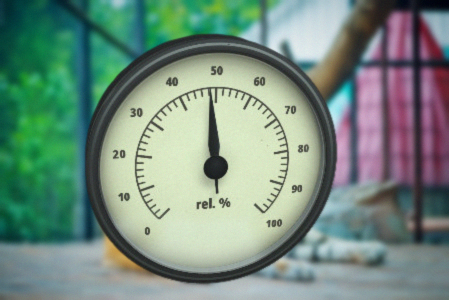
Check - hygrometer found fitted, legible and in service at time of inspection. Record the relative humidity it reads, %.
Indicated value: 48 %
